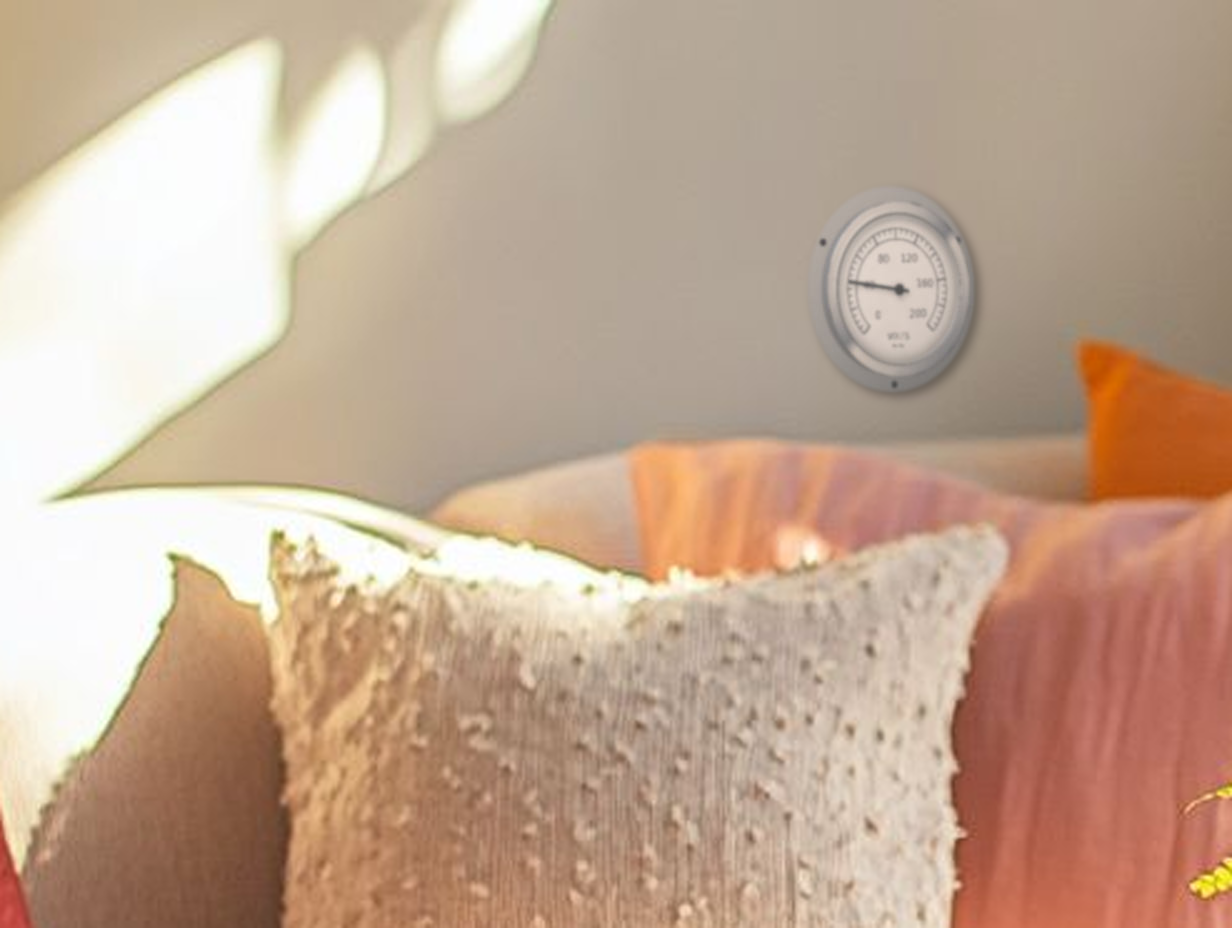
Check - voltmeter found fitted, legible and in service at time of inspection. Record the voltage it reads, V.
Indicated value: 40 V
